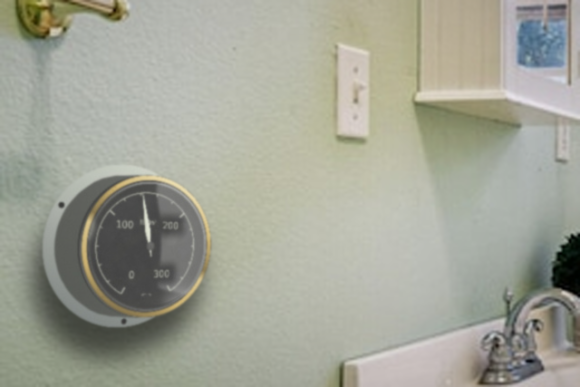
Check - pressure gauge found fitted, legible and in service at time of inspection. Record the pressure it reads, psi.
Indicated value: 140 psi
